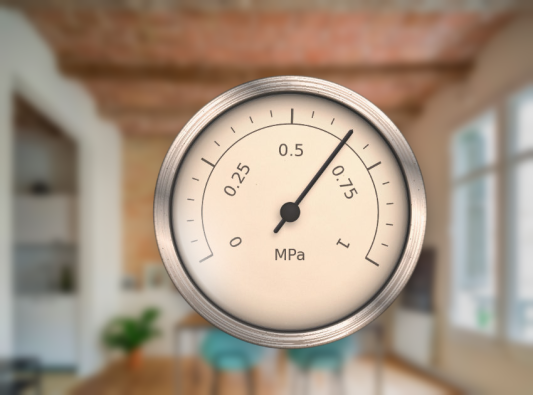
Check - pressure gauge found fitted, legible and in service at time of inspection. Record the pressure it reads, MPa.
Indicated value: 0.65 MPa
